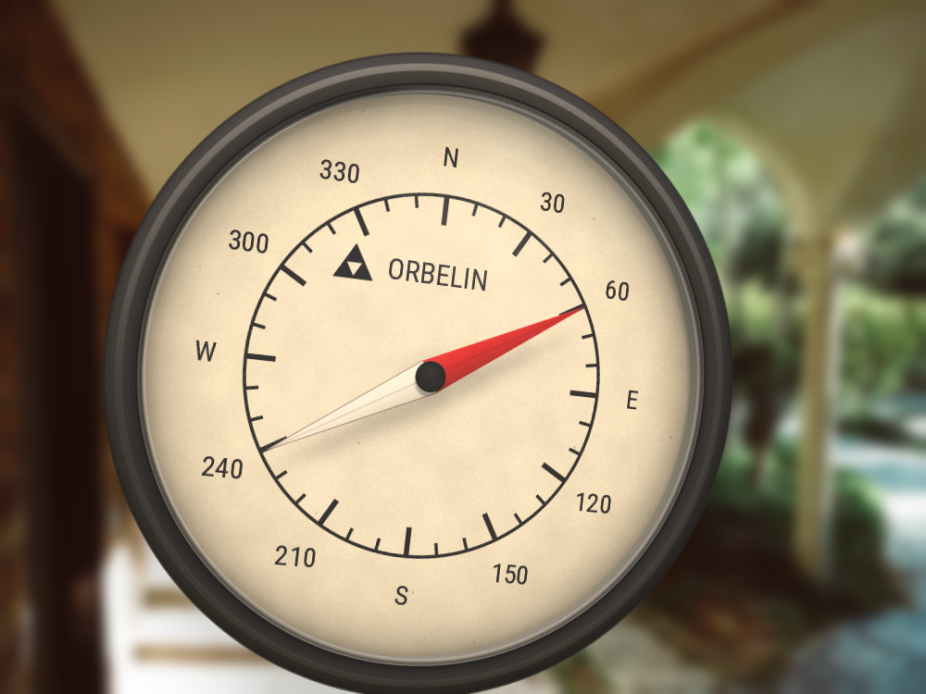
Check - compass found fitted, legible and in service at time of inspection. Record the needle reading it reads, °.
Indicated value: 60 °
